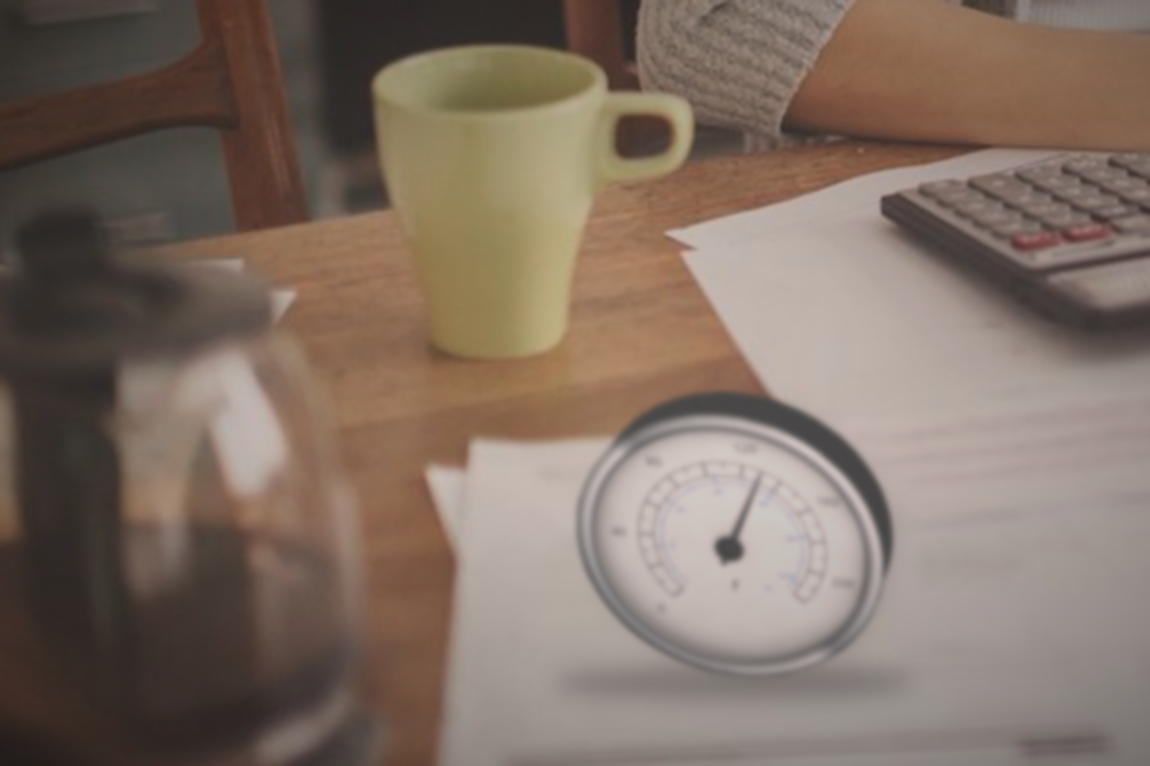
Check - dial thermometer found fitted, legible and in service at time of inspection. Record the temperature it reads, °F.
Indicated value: 130 °F
